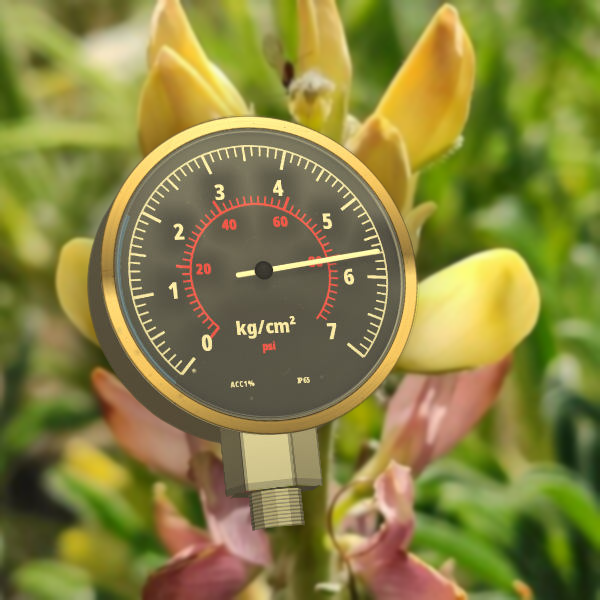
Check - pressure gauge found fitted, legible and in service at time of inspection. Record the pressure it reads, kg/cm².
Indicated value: 5.7 kg/cm²
